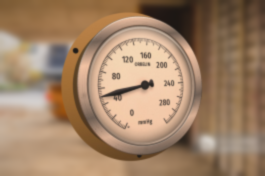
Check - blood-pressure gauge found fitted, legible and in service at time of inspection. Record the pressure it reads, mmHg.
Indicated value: 50 mmHg
